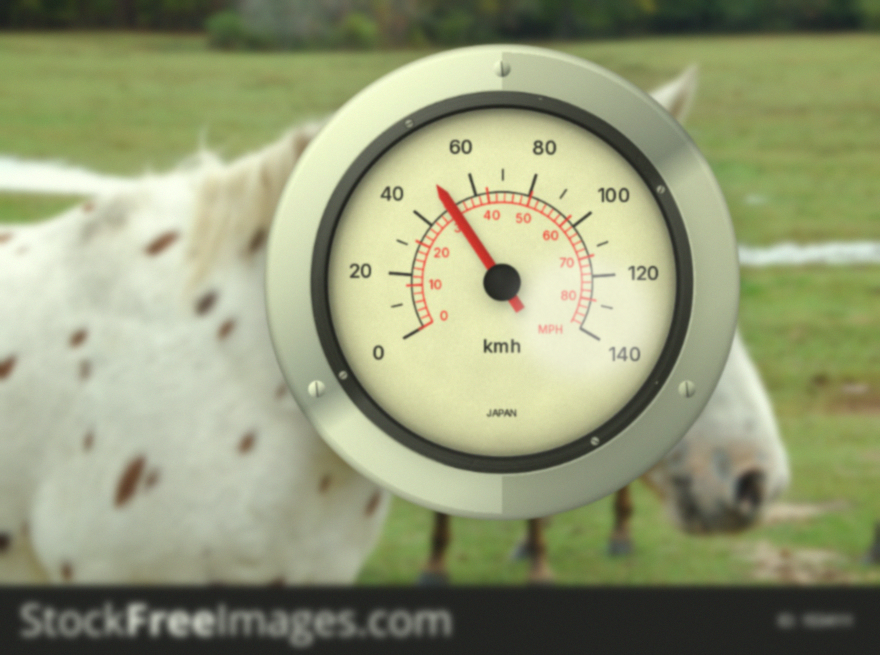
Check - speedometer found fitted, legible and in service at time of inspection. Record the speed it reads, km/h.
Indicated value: 50 km/h
